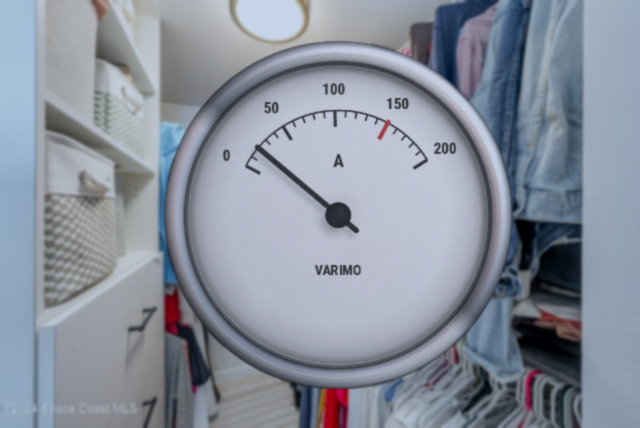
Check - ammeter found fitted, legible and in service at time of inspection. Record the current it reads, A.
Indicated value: 20 A
